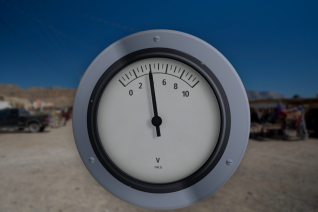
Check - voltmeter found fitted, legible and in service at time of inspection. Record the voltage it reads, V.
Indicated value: 4 V
